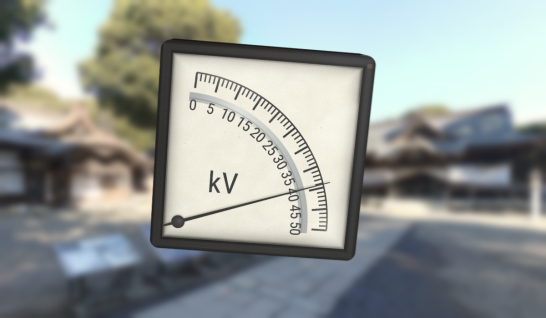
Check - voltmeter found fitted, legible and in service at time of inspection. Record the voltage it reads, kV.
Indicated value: 39 kV
